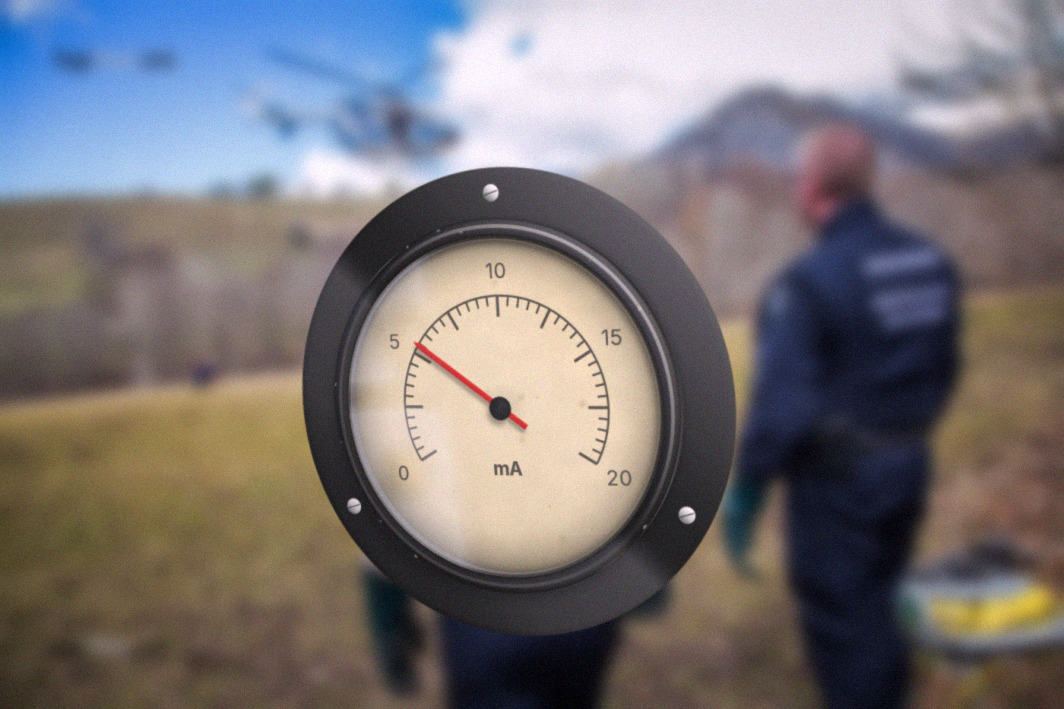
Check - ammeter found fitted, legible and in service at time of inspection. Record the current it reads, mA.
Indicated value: 5.5 mA
